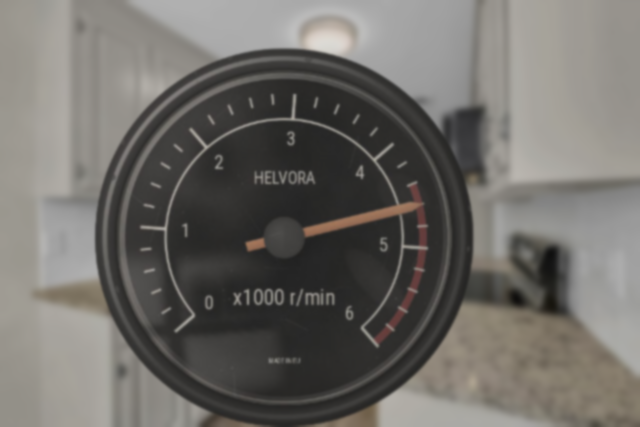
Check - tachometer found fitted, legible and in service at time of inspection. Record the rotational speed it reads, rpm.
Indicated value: 4600 rpm
